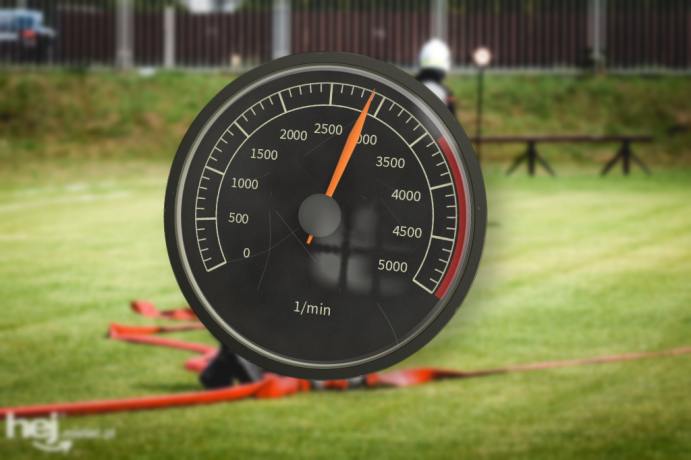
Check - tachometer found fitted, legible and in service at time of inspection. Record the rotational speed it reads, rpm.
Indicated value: 2900 rpm
